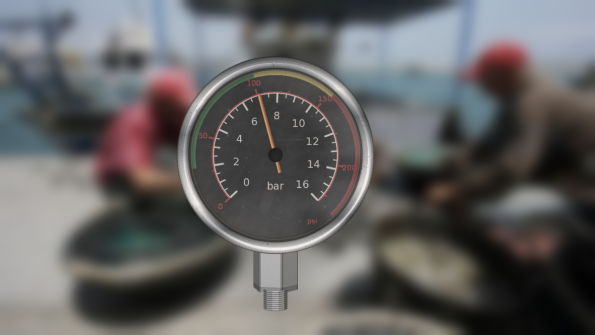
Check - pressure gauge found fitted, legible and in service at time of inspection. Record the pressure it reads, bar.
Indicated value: 7 bar
